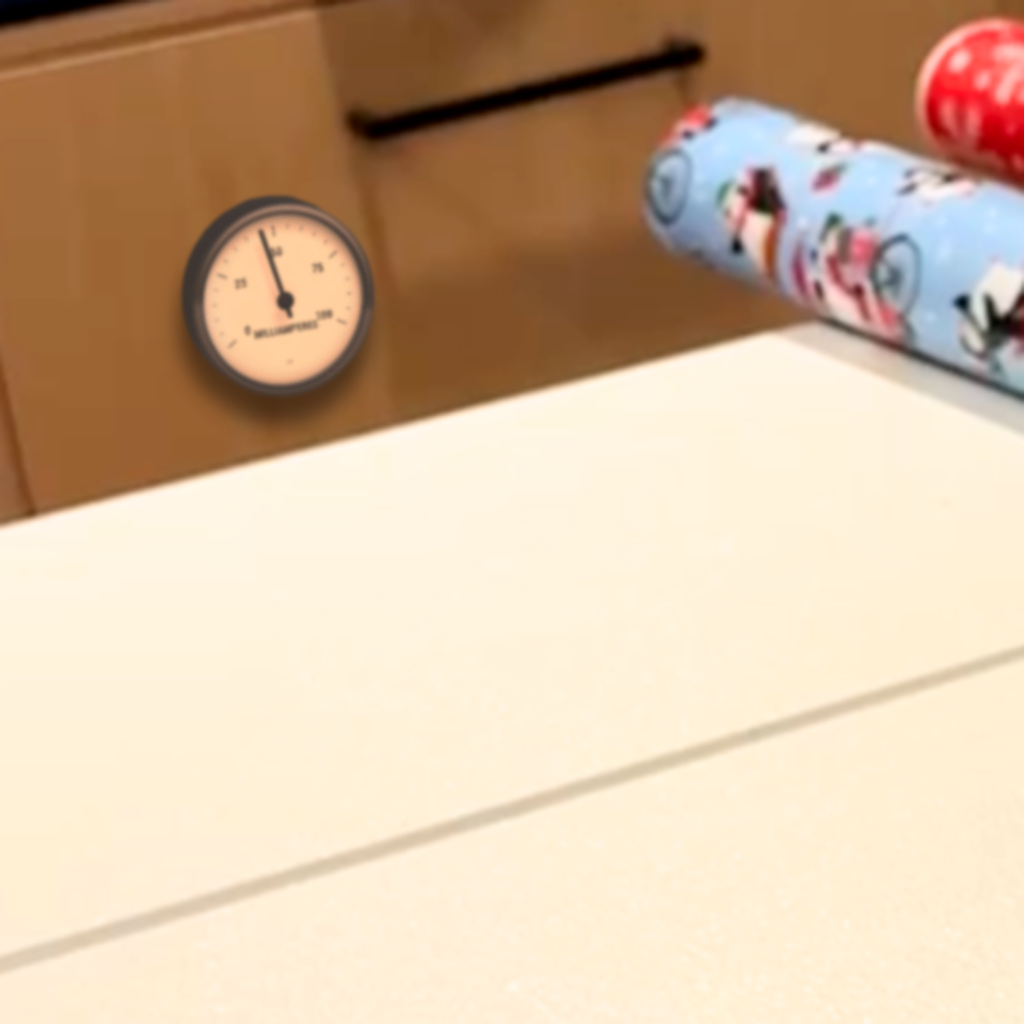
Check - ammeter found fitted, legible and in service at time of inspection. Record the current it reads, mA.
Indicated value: 45 mA
